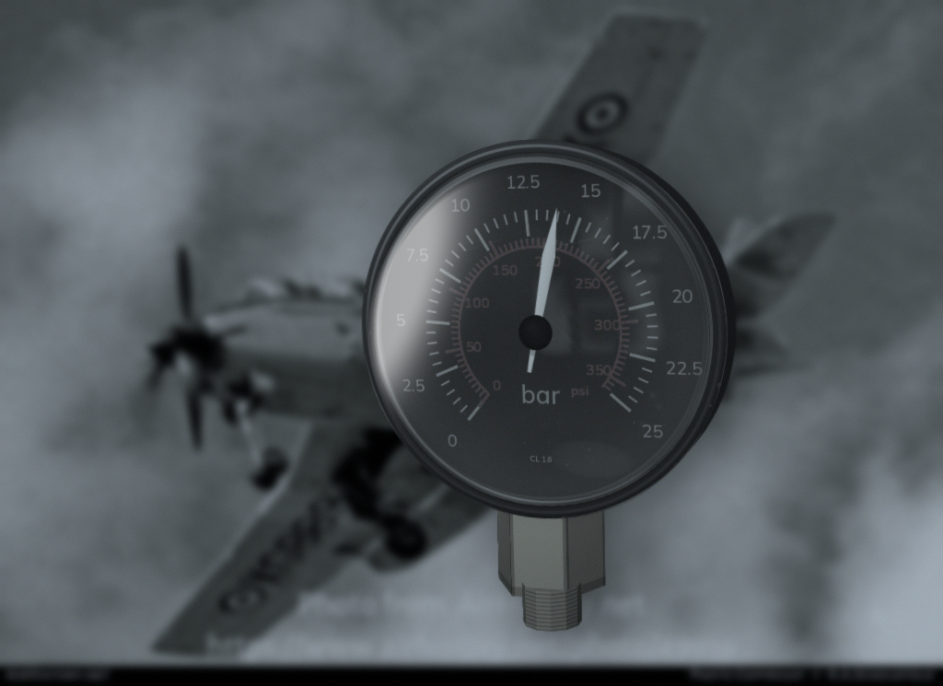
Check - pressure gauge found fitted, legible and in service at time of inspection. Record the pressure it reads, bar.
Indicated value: 14 bar
